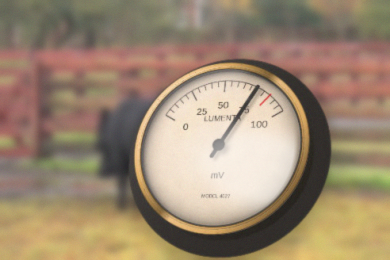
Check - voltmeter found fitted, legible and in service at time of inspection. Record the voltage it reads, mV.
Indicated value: 75 mV
